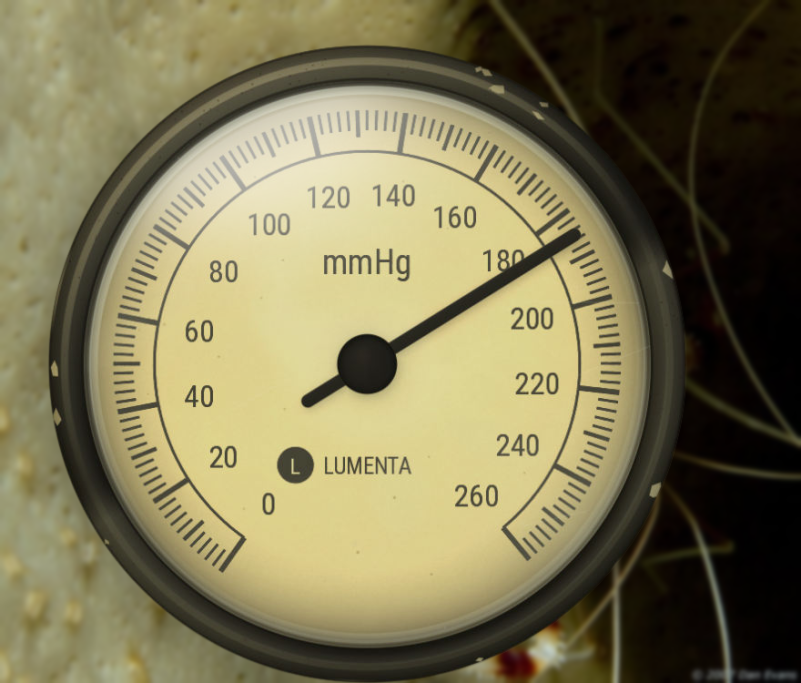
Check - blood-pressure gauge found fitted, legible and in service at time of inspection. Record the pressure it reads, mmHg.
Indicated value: 185 mmHg
